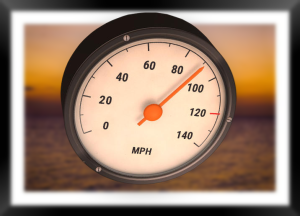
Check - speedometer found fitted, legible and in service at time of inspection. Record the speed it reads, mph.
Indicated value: 90 mph
